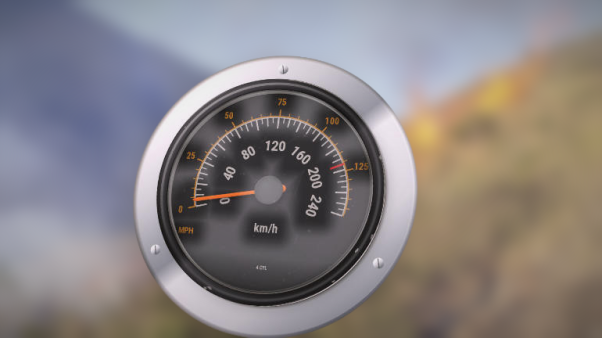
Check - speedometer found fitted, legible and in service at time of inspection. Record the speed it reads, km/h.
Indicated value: 5 km/h
